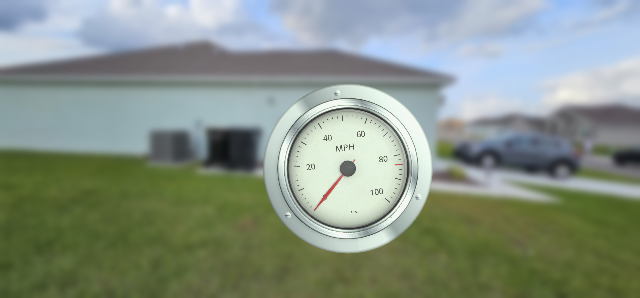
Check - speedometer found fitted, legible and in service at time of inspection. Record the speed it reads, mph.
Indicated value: 0 mph
